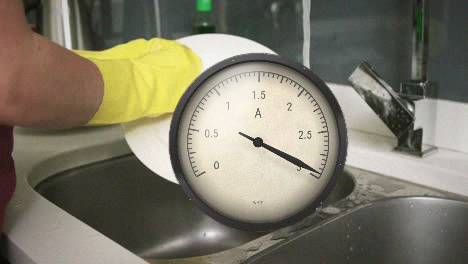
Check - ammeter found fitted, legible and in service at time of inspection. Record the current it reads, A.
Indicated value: 2.95 A
